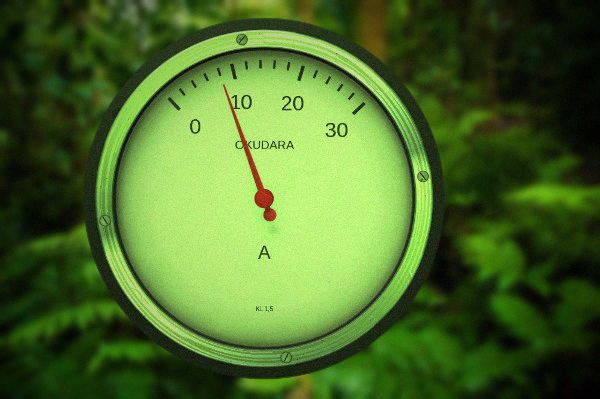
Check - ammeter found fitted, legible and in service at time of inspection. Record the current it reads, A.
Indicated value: 8 A
